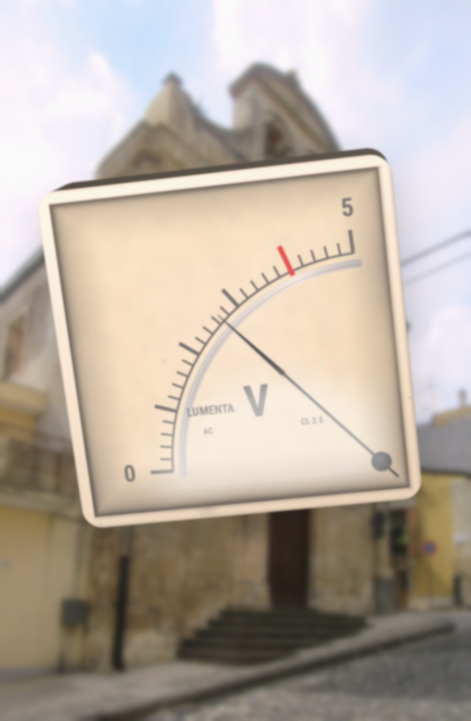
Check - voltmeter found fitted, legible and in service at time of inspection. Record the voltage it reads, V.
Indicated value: 2.7 V
